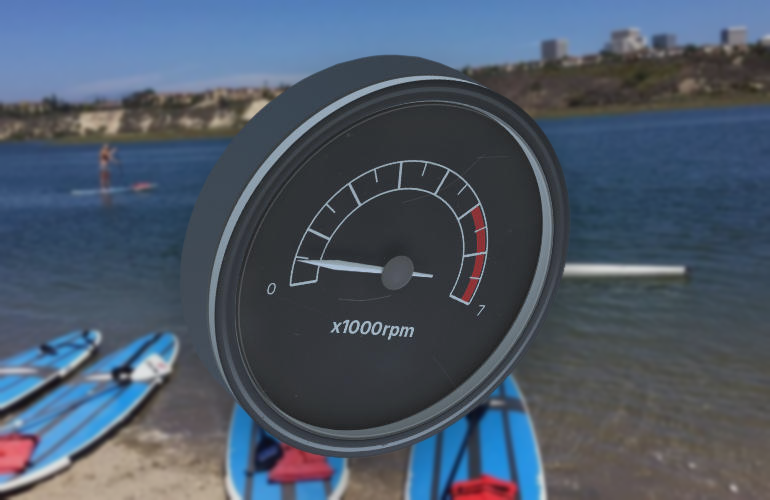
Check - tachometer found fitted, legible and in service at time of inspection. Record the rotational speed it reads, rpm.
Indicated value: 500 rpm
